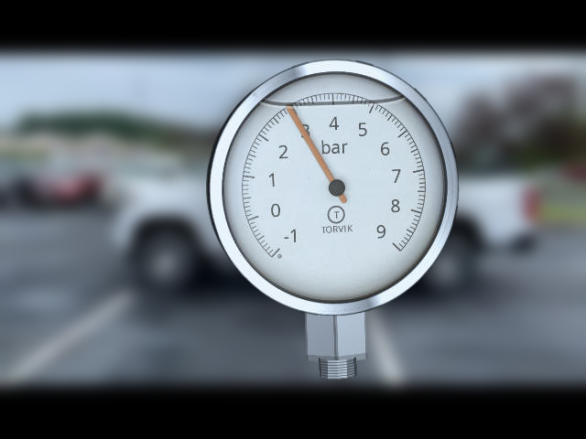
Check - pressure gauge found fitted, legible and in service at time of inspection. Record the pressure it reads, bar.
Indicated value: 2.9 bar
